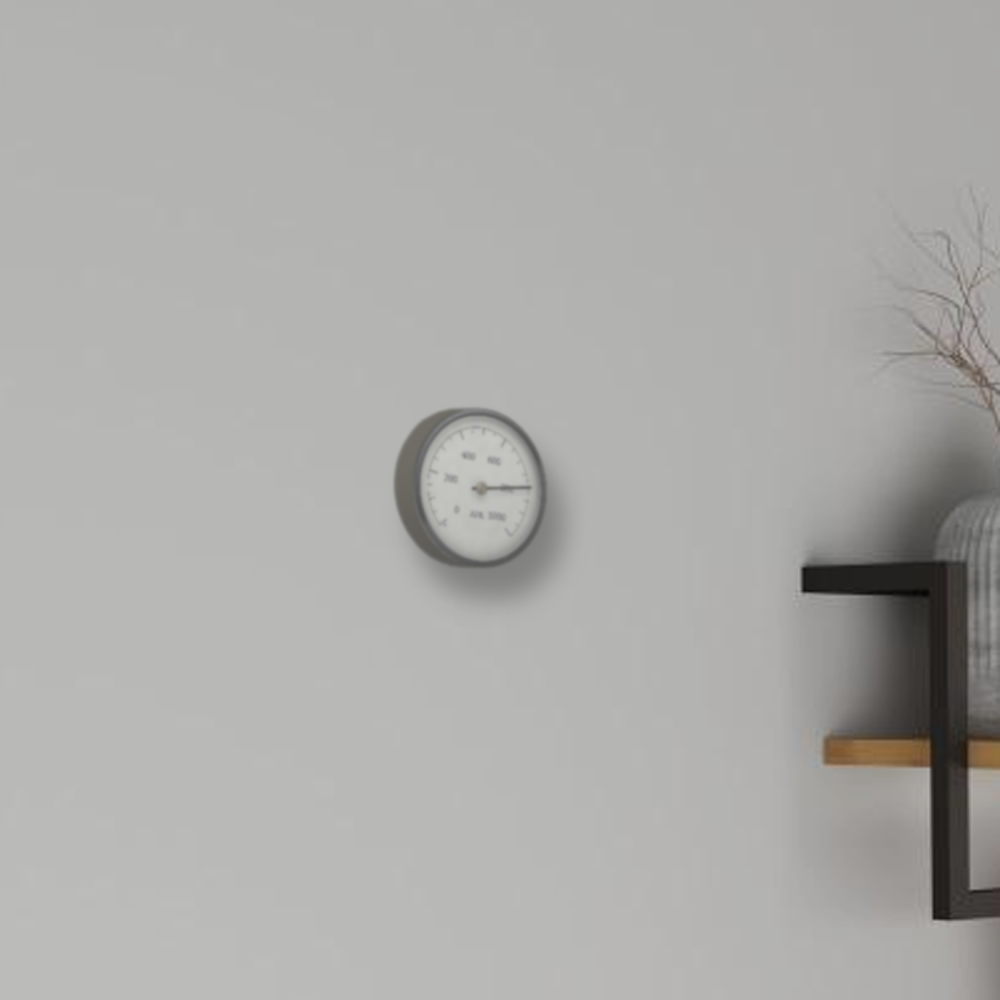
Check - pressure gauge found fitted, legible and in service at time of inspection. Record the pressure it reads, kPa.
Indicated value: 800 kPa
